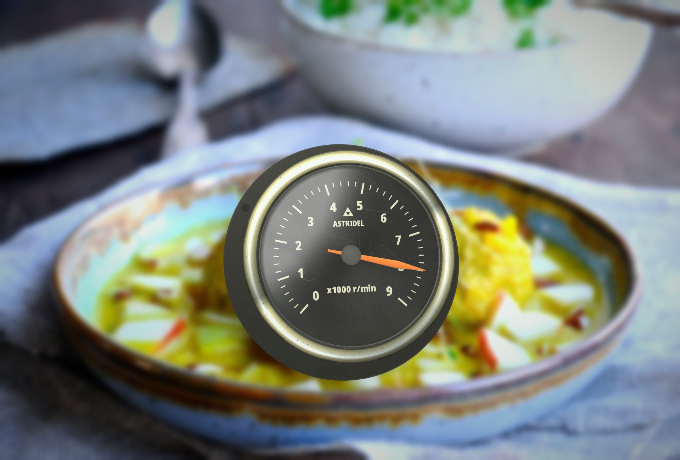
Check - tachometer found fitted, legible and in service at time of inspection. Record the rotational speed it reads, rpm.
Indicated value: 8000 rpm
